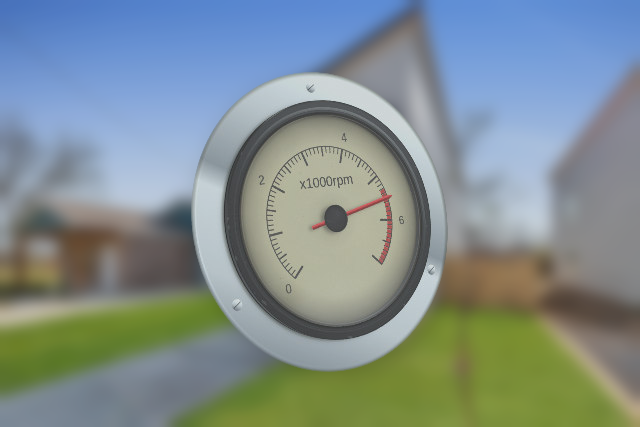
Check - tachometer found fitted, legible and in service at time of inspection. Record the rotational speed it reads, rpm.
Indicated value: 5500 rpm
